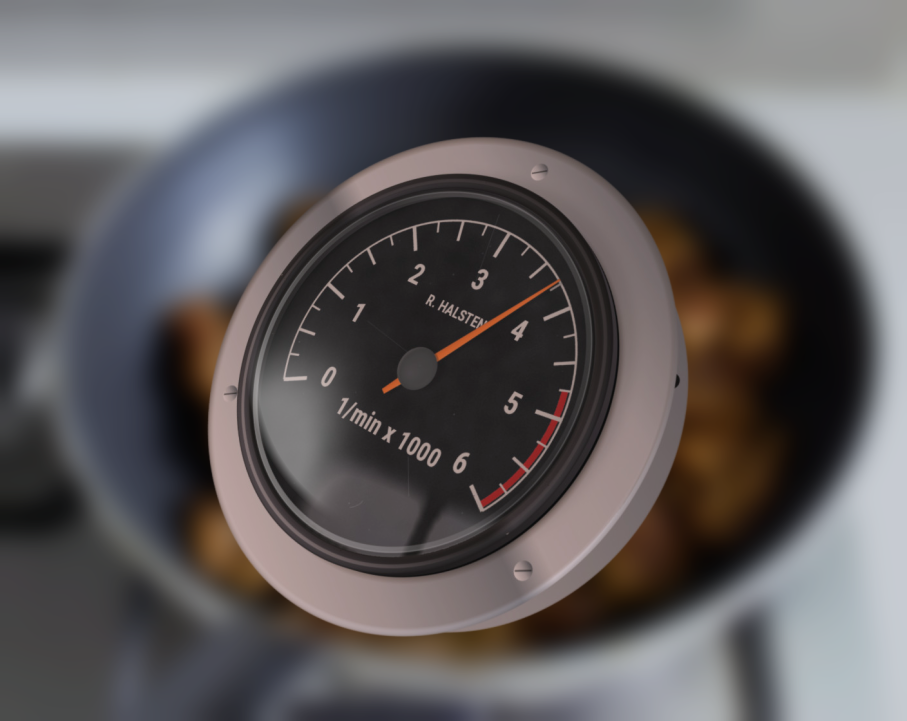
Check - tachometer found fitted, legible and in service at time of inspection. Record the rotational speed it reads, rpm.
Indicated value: 3750 rpm
